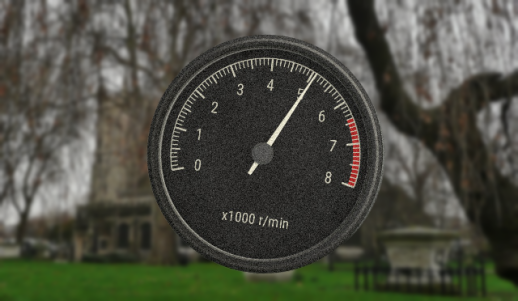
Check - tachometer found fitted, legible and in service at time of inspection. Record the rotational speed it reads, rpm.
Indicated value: 5100 rpm
